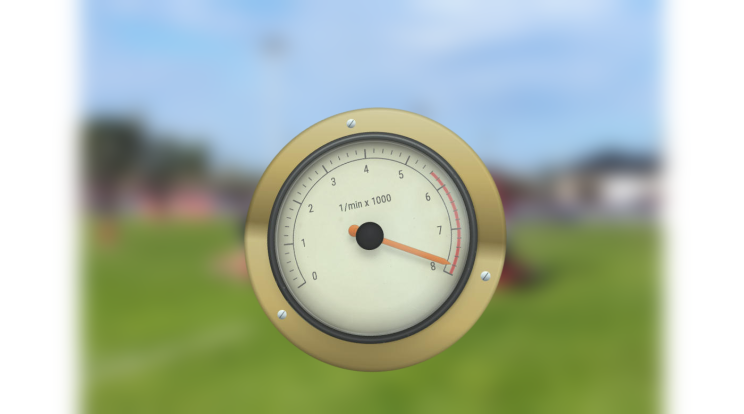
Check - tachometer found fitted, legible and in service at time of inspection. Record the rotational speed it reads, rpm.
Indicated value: 7800 rpm
